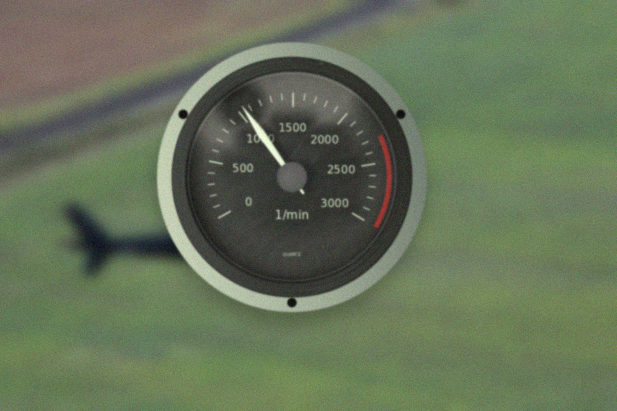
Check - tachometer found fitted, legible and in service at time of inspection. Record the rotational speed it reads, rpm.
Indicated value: 1050 rpm
